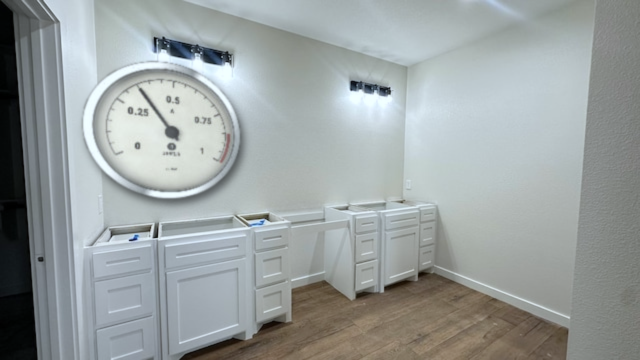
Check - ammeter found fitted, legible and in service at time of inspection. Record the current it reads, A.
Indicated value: 0.35 A
